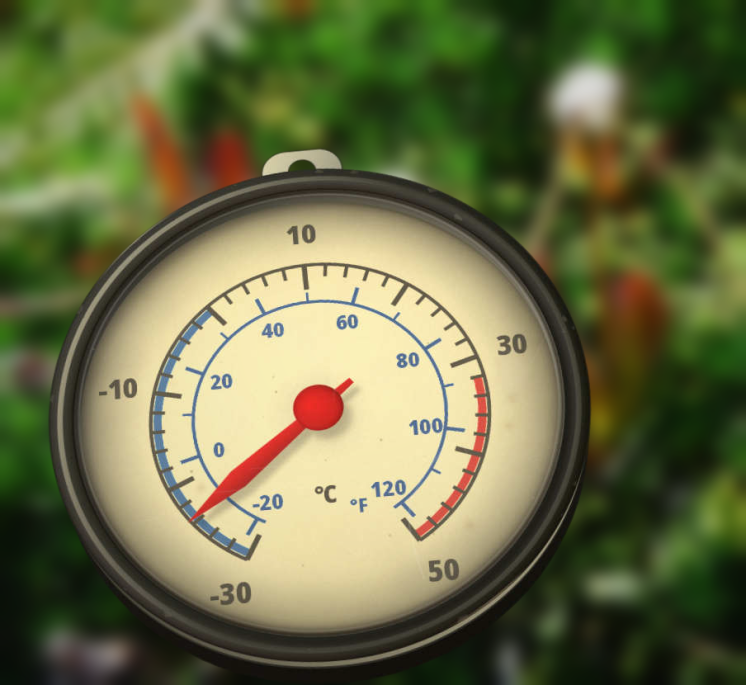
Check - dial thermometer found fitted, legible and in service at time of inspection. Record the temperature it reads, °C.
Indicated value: -24 °C
